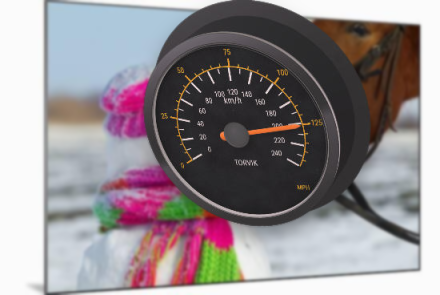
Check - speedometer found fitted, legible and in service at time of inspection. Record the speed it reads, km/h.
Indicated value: 200 km/h
